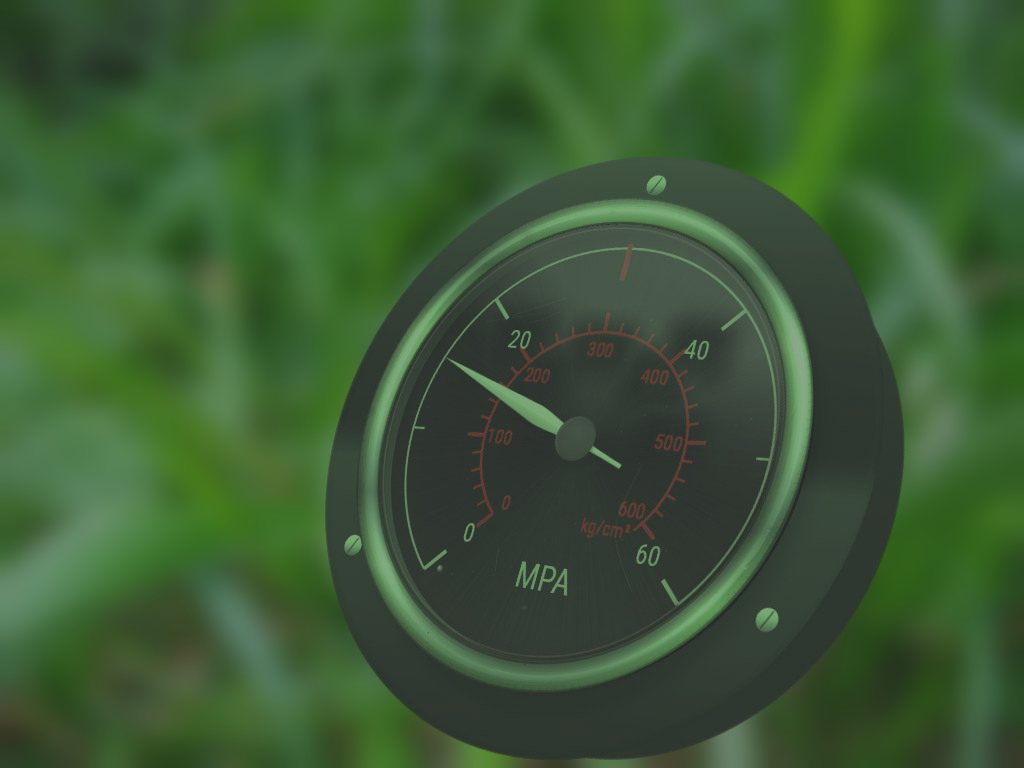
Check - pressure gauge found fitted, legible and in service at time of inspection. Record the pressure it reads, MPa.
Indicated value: 15 MPa
